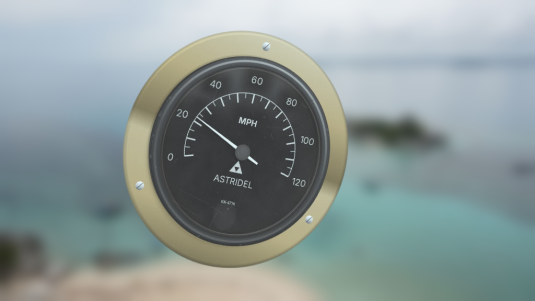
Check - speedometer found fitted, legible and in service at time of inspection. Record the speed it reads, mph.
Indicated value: 22.5 mph
